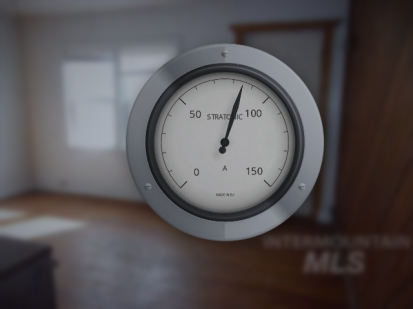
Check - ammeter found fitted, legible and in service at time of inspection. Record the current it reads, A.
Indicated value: 85 A
